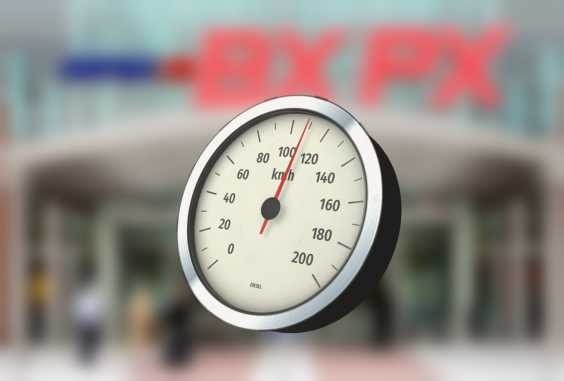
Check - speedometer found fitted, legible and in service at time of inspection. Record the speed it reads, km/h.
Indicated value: 110 km/h
